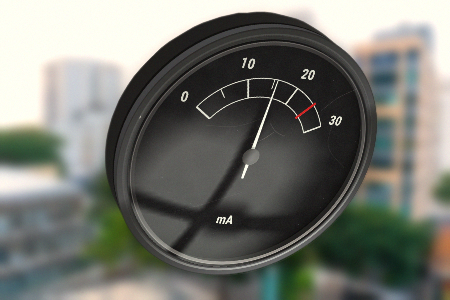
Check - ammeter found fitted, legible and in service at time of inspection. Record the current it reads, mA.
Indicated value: 15 mA
